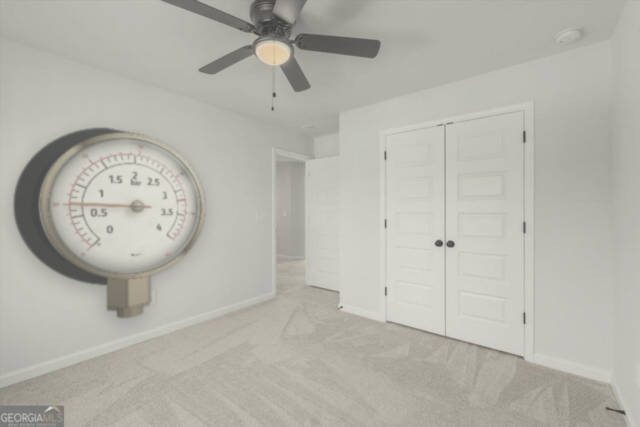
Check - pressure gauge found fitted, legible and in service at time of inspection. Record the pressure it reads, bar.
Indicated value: 0.7 bar
